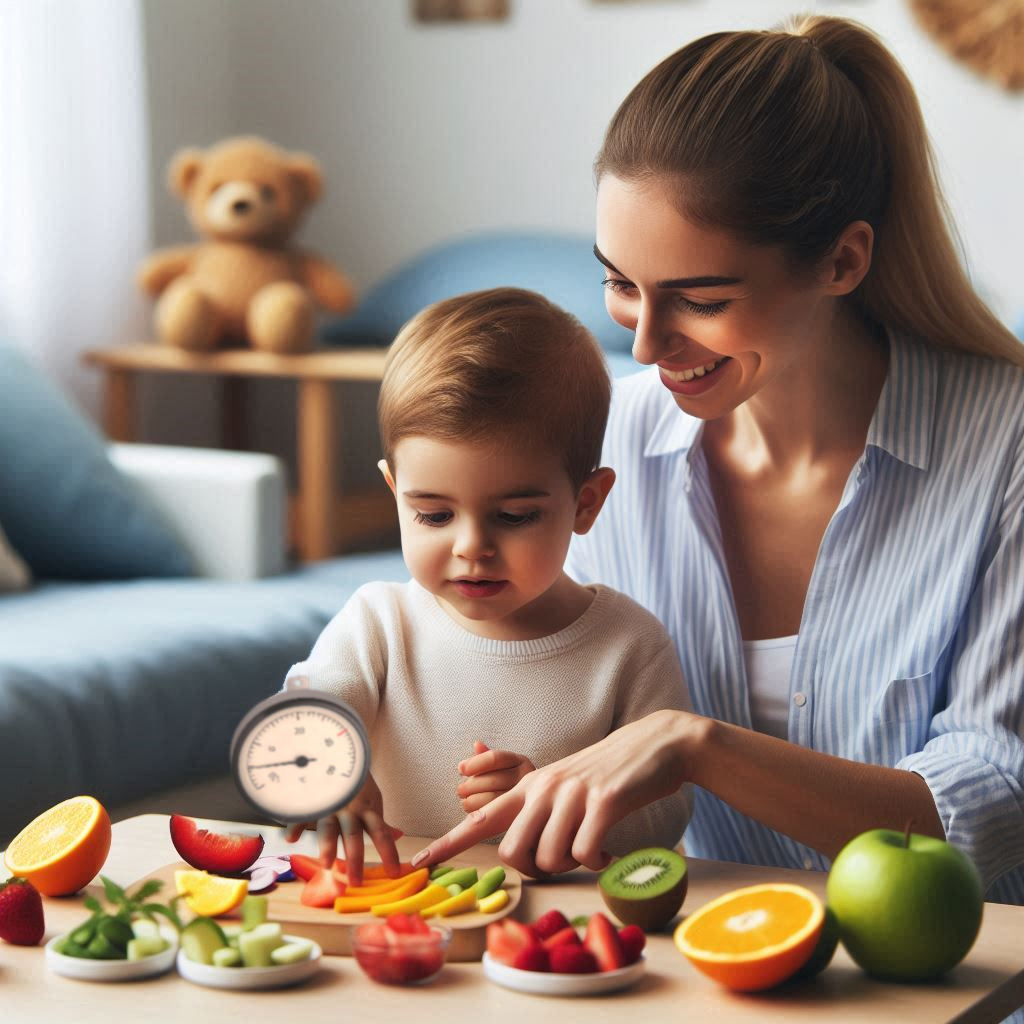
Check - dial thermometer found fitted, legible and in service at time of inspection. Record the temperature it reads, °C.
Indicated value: -10 °C
